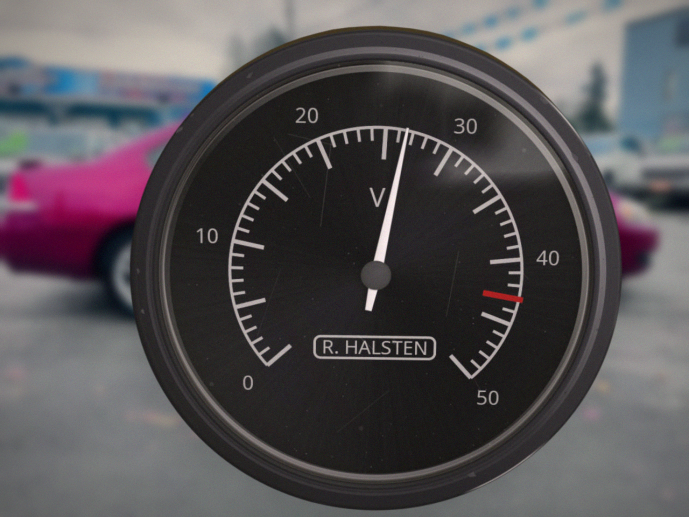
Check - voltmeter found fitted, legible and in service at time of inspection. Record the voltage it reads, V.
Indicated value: 26.5 V
